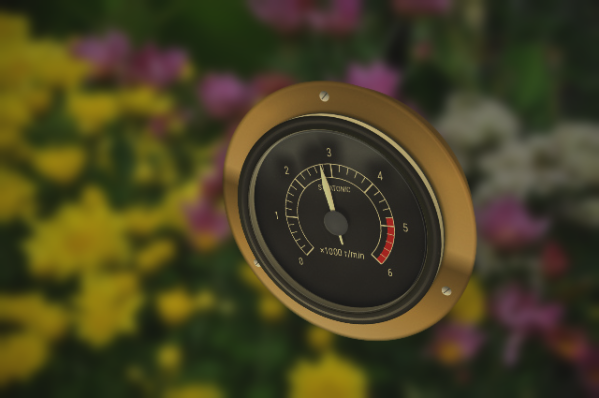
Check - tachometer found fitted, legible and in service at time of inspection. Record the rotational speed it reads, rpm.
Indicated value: 2800 rpm
